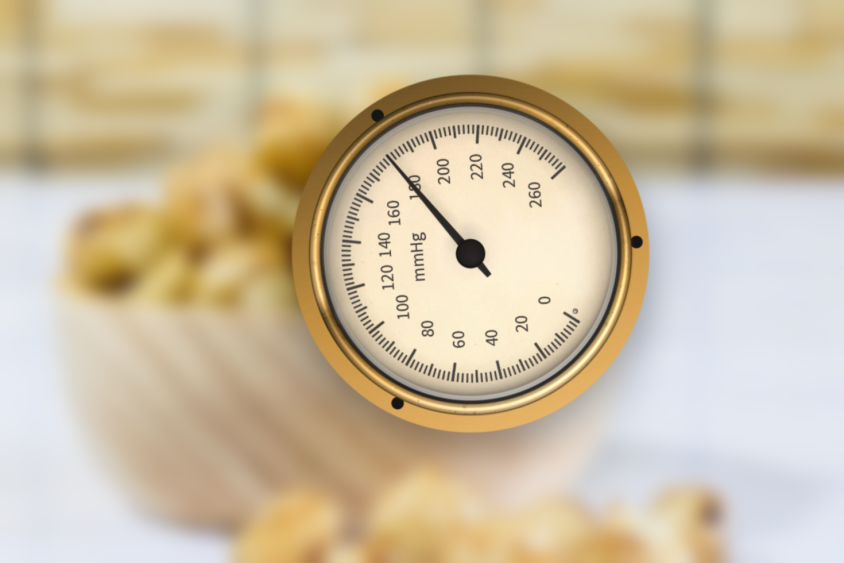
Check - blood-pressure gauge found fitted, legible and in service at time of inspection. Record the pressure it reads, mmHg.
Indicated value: 180 mmHg
